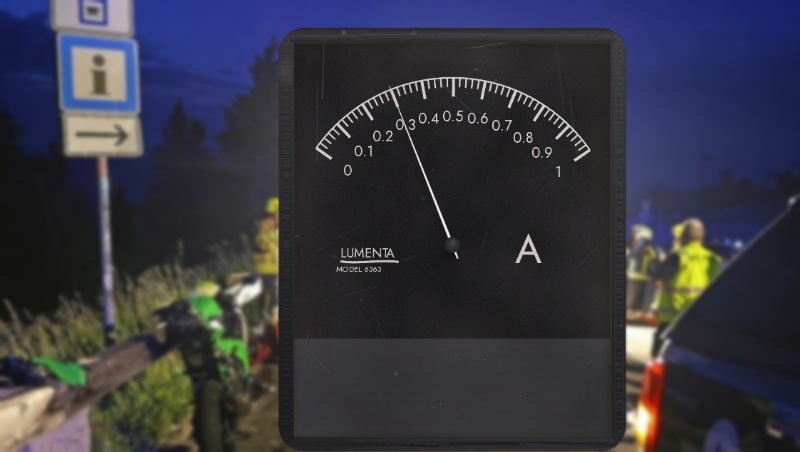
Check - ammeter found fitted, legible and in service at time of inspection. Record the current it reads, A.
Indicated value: 0.3 A
